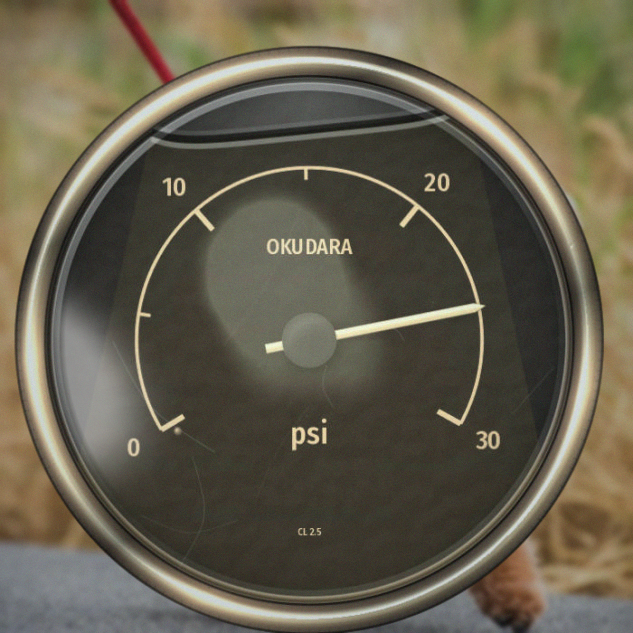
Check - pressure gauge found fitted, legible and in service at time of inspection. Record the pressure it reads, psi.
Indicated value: 25 psi
